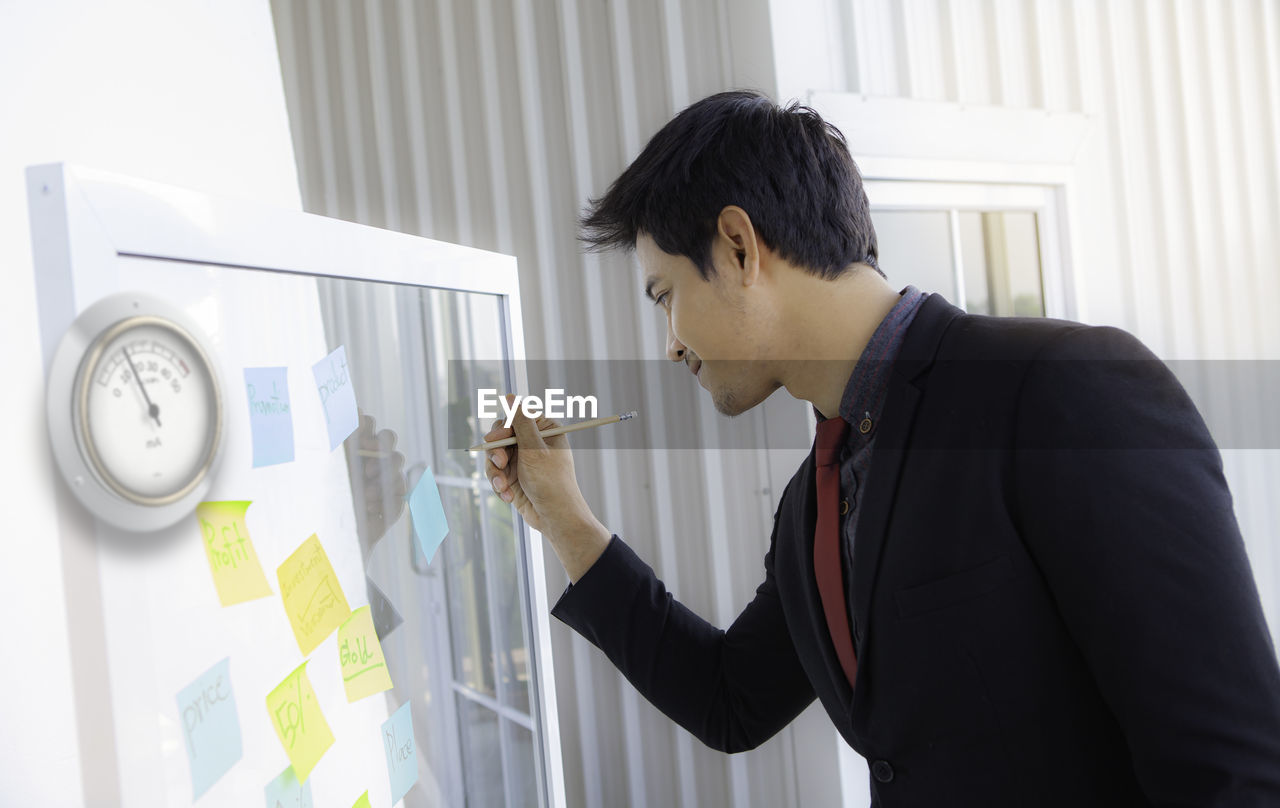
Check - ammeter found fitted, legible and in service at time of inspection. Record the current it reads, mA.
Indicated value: 15 mA
